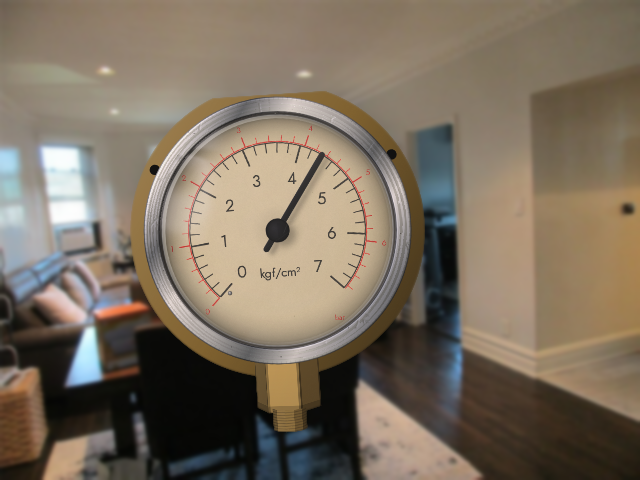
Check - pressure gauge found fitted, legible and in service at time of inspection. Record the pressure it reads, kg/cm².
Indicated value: 4.4 kg/cm²
